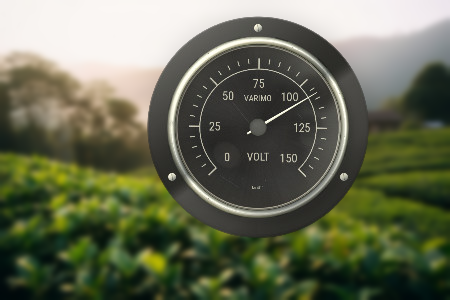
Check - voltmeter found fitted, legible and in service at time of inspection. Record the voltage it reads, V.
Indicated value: 107.5 V
